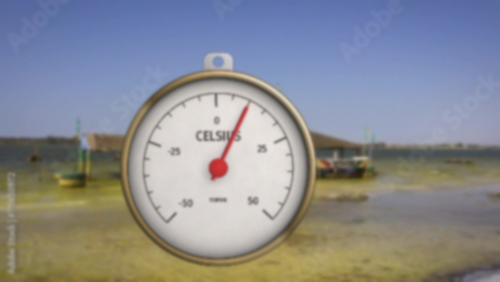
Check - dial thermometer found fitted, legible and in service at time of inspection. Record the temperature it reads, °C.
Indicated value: 10 °C
